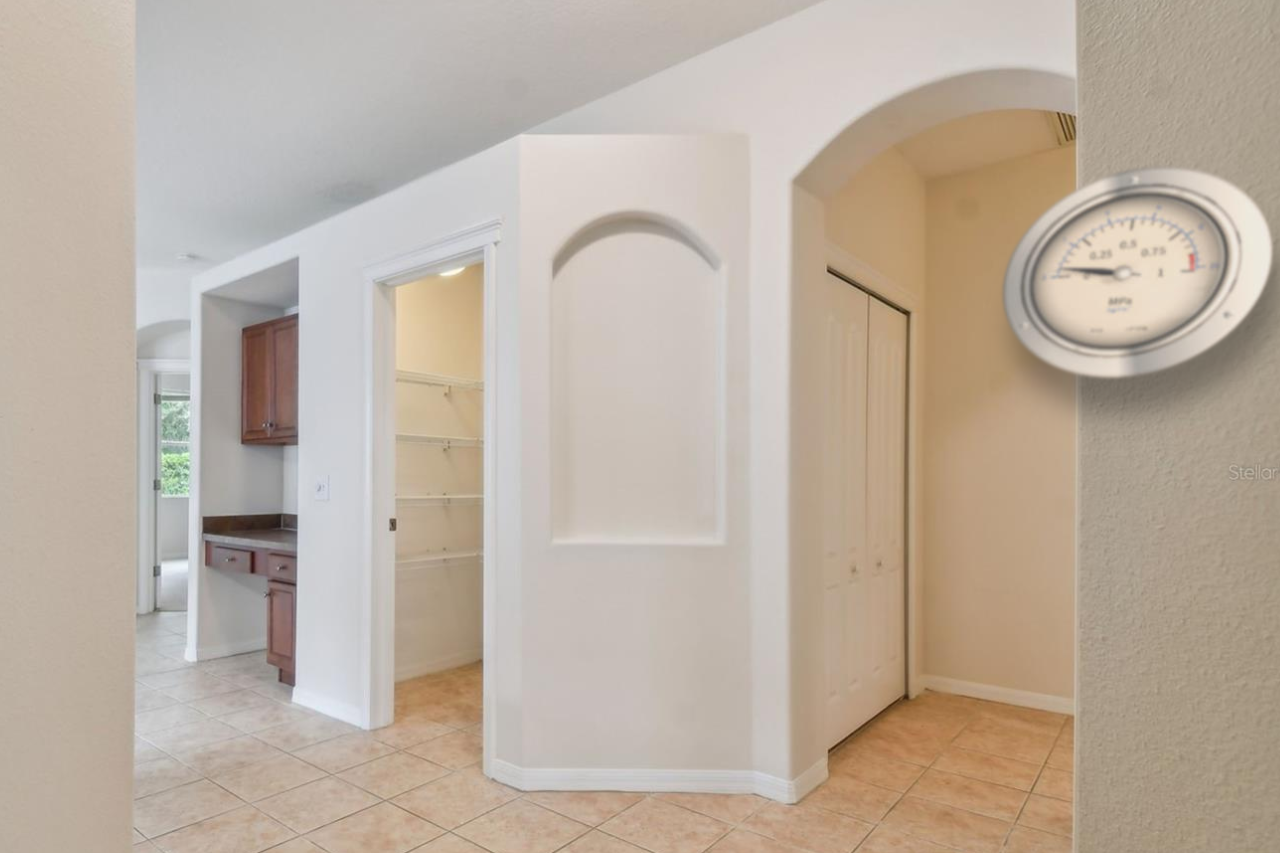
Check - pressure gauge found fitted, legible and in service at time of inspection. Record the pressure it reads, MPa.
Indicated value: 0.05 MPa
